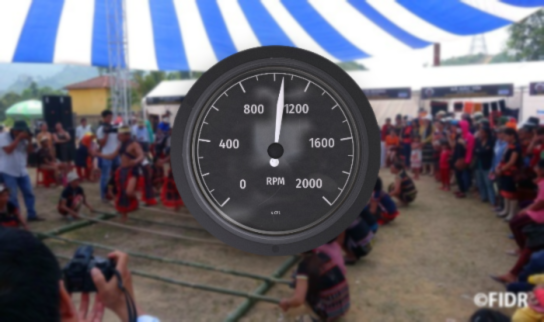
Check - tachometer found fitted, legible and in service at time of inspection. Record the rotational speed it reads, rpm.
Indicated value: 1050 rpm
